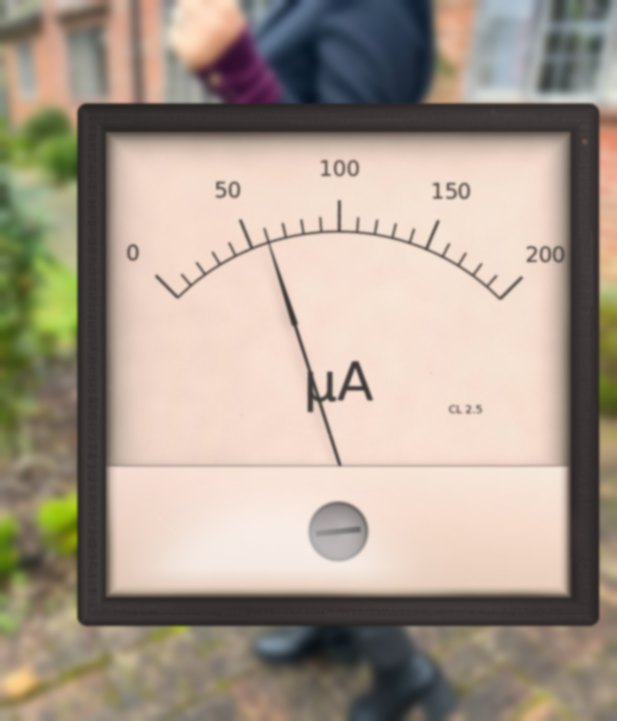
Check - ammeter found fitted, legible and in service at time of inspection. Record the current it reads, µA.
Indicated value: 60 µA
